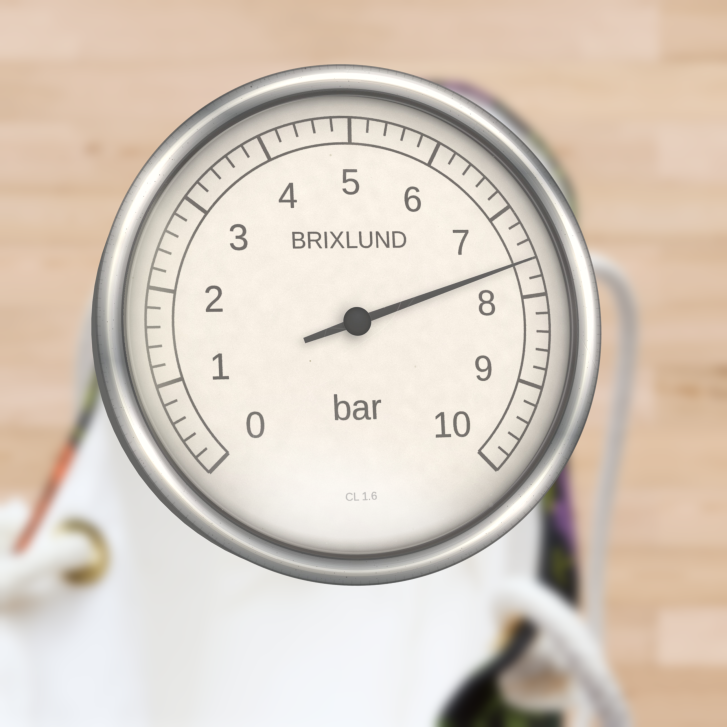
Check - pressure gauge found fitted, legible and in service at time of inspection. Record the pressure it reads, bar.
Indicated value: 7.6 bar
